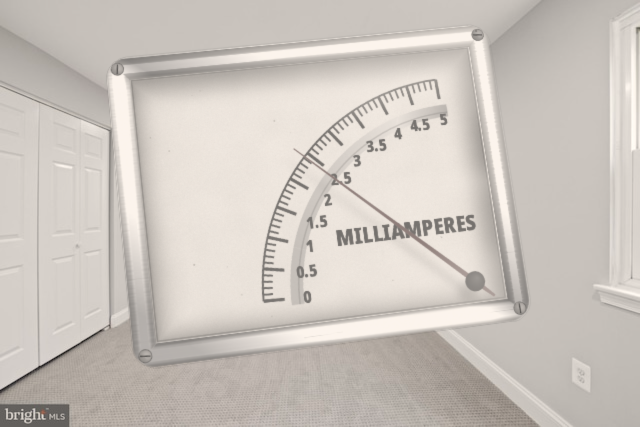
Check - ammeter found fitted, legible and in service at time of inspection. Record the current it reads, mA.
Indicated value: 2.4 mA
